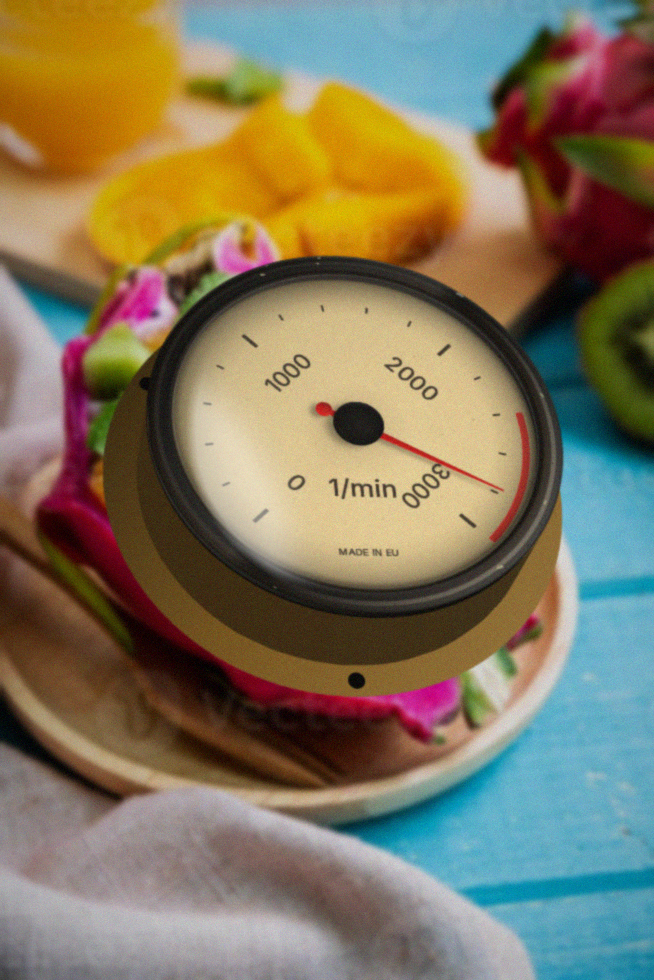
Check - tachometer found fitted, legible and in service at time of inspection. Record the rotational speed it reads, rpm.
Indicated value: 2800 rpm
